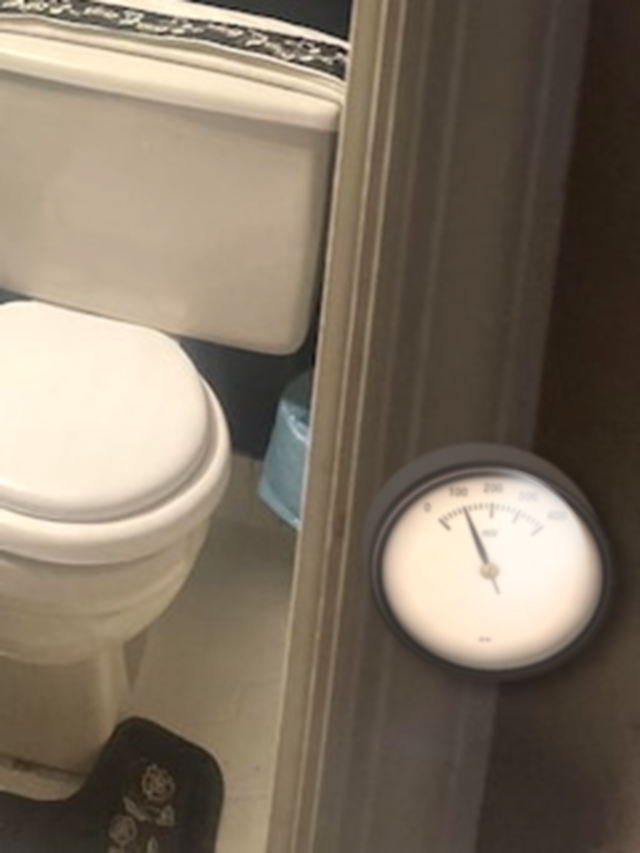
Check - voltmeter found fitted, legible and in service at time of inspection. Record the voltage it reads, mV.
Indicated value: 100 mV
